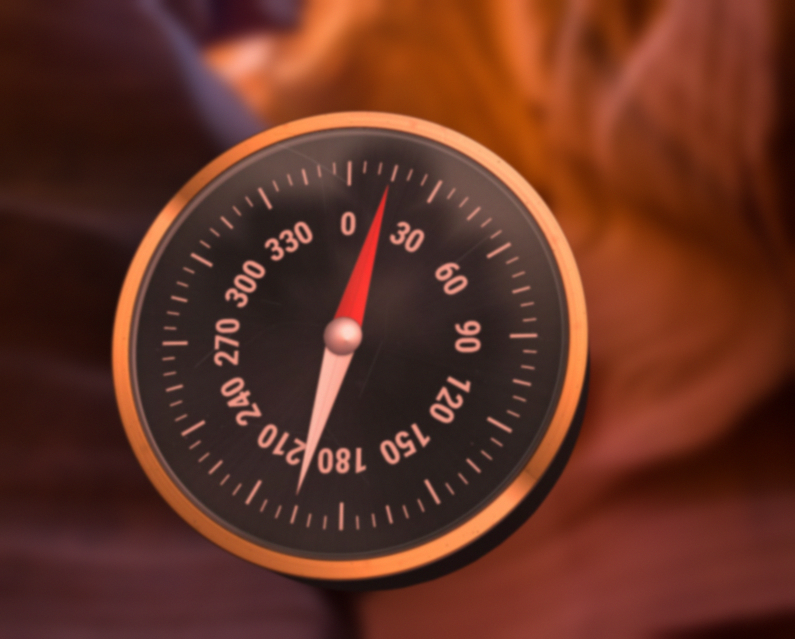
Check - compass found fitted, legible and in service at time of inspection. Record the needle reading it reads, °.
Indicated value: 15 °
